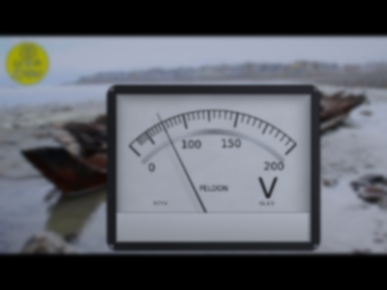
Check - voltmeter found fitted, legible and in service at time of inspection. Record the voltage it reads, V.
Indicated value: 75 V
